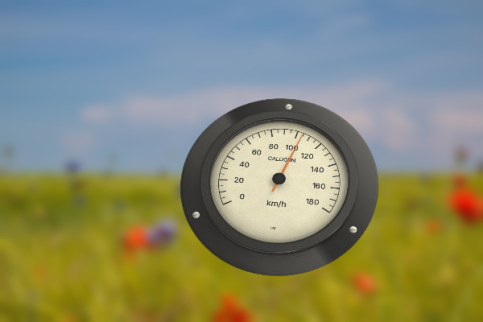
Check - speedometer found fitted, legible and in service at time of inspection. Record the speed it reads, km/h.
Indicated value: 105 km/h
